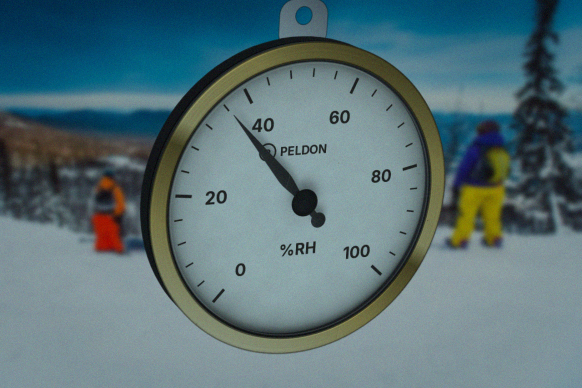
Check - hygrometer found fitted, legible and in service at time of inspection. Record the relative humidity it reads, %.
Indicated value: 36 %
